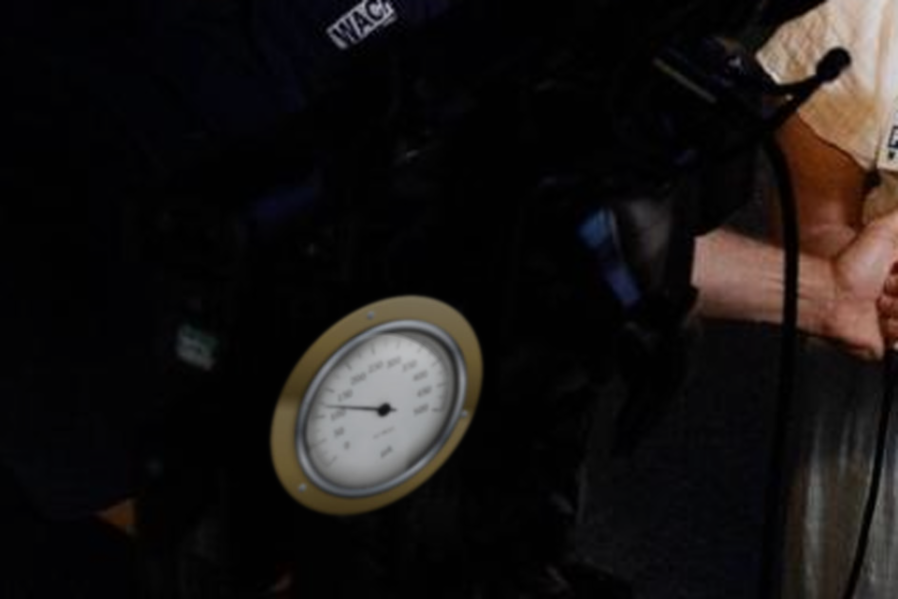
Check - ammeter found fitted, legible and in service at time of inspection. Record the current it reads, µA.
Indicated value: 125 µA
